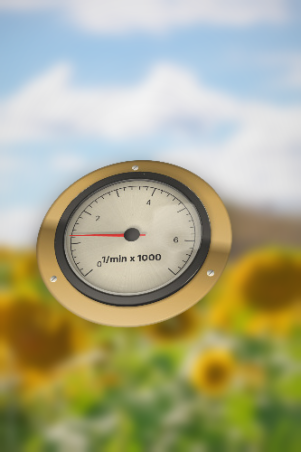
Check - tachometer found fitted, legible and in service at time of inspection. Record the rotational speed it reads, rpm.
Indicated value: 1200 rpm
